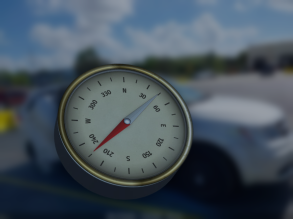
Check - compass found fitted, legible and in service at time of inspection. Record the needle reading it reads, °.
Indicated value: 225 °
